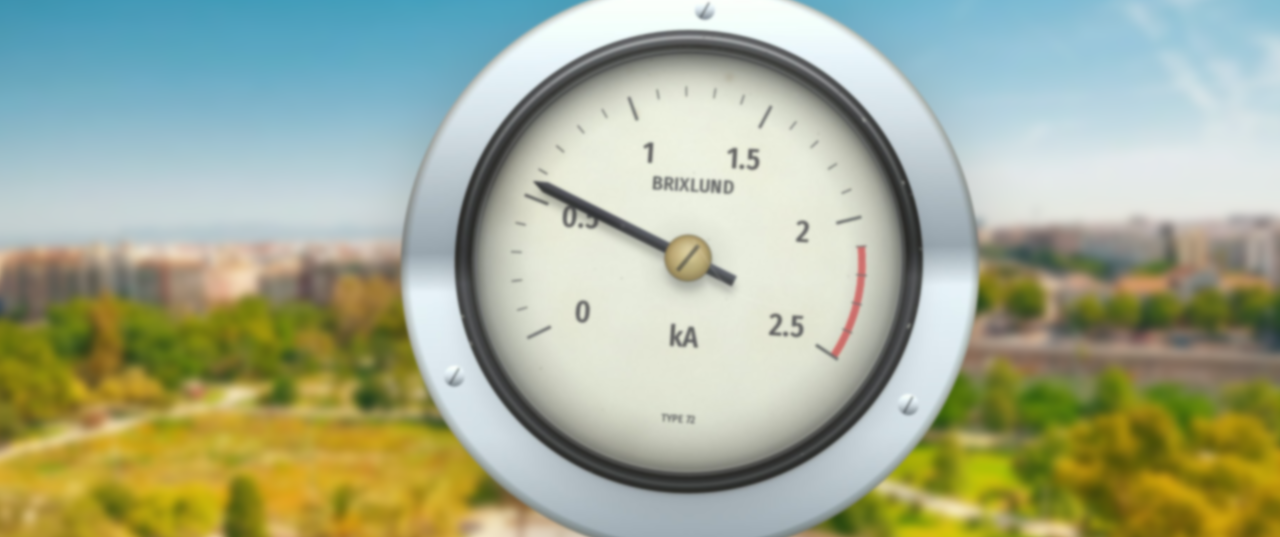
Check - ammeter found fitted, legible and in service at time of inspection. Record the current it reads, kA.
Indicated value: 0.55 kA
